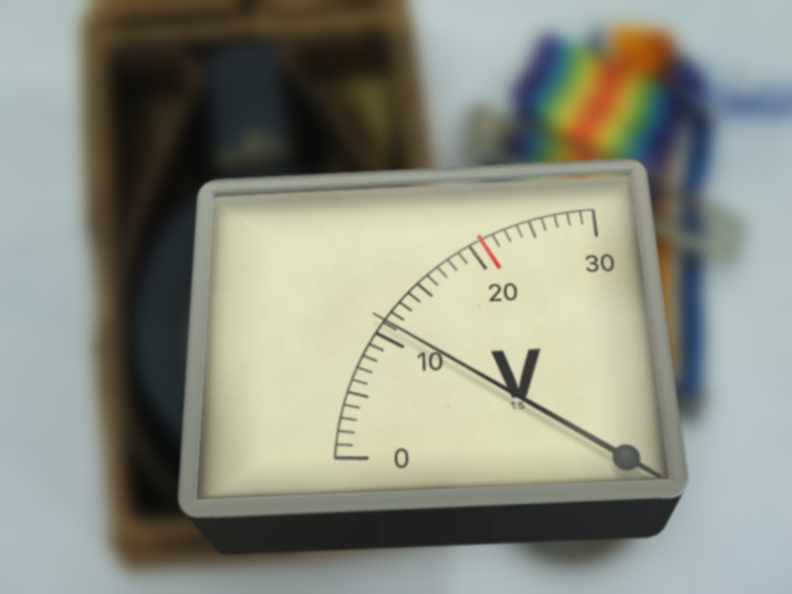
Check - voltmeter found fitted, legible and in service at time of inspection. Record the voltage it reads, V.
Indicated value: 11 V
